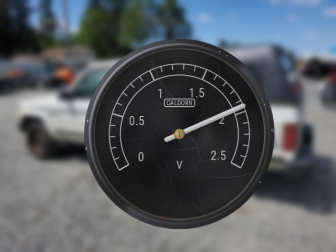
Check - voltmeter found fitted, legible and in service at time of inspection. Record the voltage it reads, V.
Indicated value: 1.95 V
